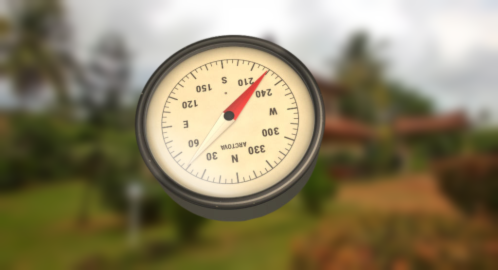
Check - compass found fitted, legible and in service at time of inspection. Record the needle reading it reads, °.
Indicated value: 225 °
